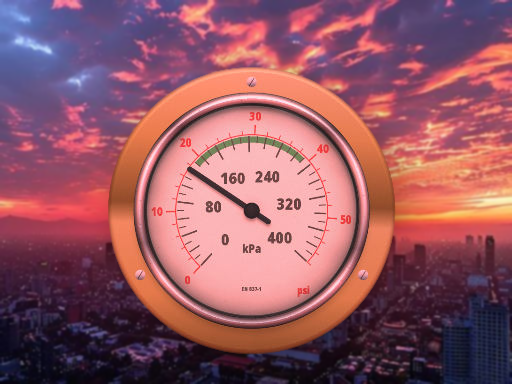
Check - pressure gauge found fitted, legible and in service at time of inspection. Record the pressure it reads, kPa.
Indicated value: 120 kPa
